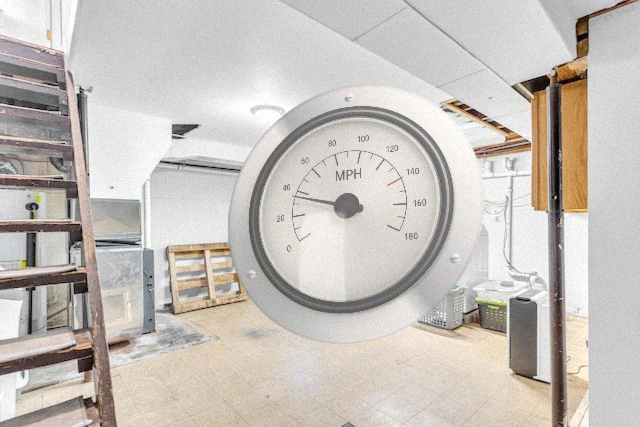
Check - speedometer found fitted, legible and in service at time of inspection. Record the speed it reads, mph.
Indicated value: 35 mph
